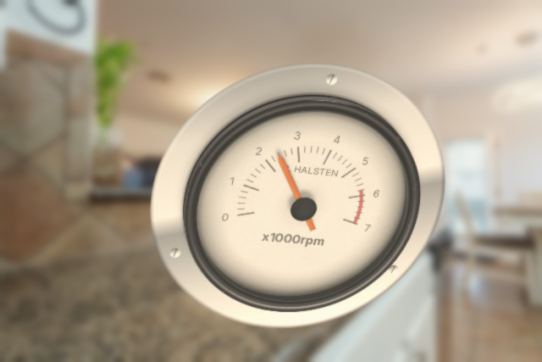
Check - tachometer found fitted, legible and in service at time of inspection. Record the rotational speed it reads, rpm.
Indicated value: 2400 rpm
